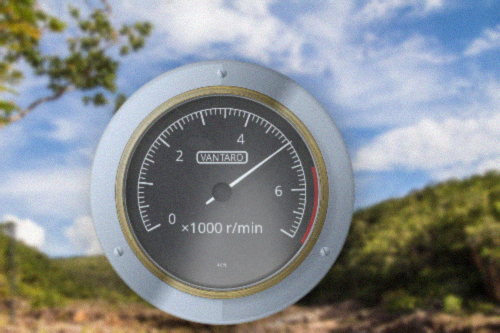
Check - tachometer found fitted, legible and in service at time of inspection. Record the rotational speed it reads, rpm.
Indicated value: 5000 rpm
